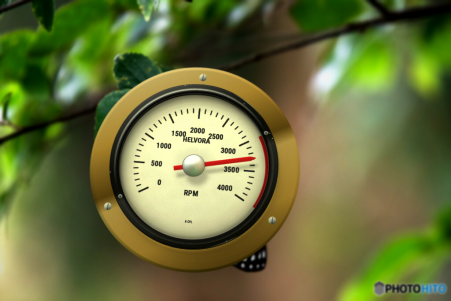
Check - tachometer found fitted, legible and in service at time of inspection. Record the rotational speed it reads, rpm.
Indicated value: 3300 rpm
